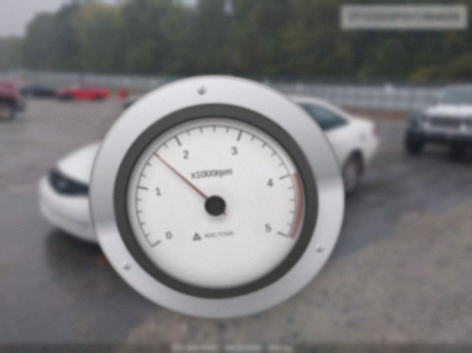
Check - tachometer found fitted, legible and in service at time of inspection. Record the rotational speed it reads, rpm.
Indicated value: 1600 rpm
